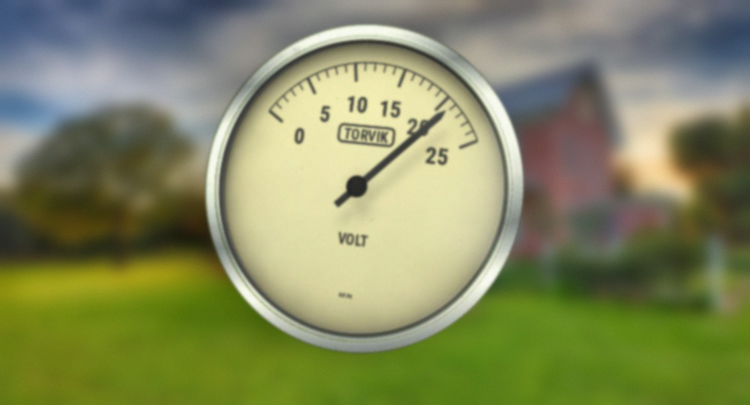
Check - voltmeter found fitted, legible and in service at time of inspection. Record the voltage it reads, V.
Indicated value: 21 V
